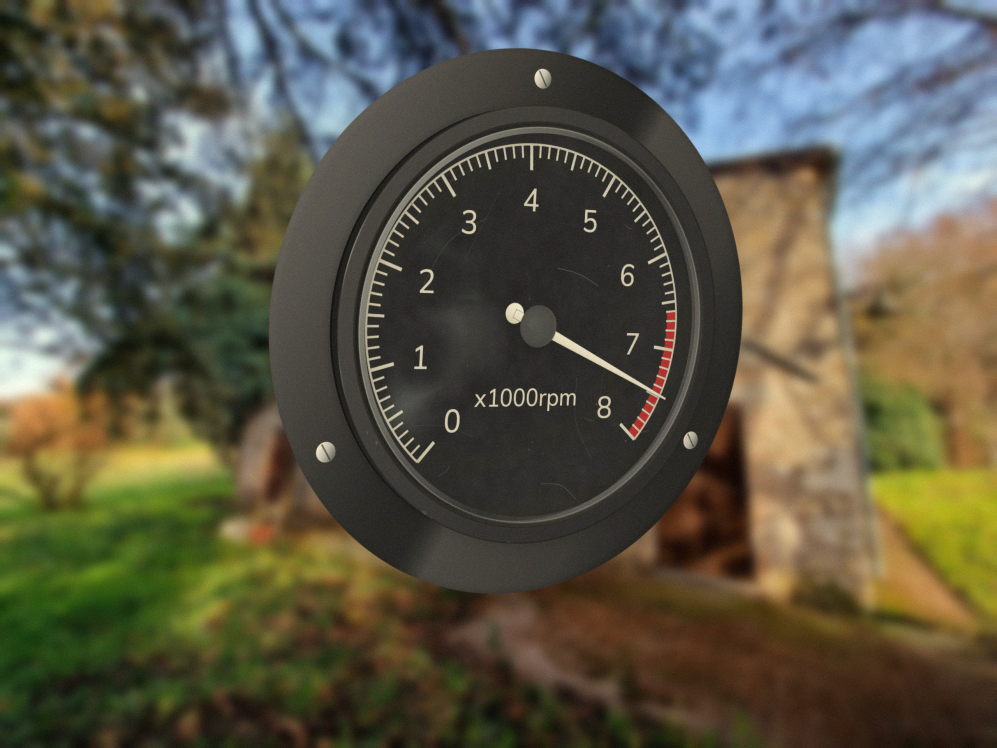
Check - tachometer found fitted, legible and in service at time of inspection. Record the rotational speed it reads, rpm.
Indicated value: 7500 rpm
